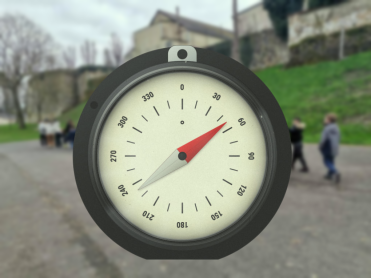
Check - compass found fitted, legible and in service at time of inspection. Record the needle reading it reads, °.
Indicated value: 52.5 °
